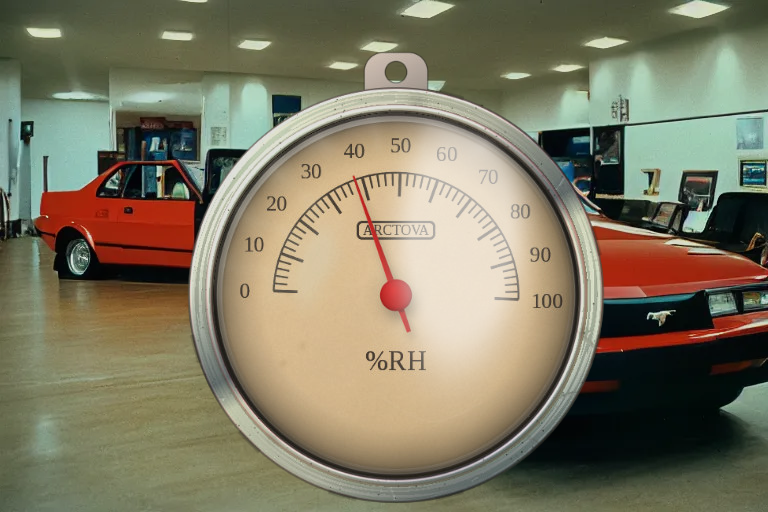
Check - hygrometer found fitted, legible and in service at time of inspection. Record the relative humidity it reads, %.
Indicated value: 38 %
